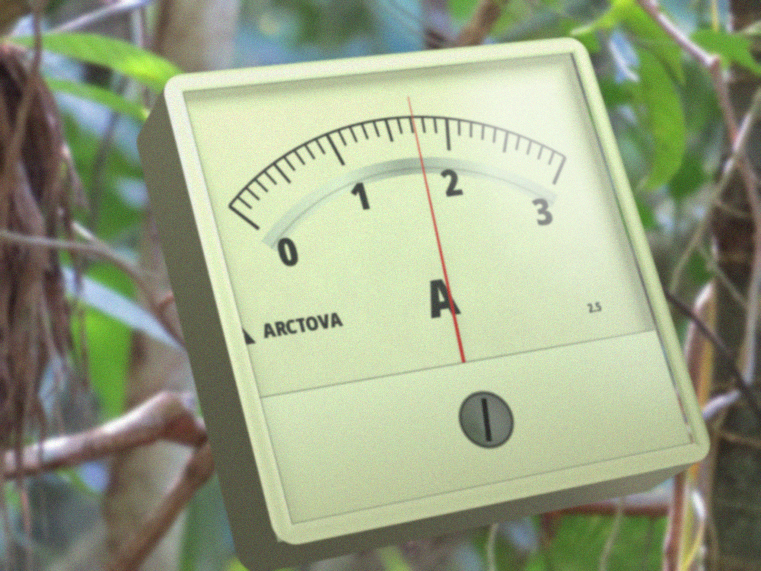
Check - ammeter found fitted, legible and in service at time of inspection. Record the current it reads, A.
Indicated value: 1.7 A
